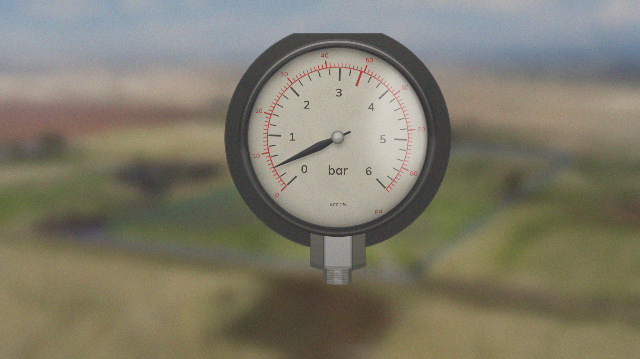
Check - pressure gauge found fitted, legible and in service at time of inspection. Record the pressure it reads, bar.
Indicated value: 0.4 bar
